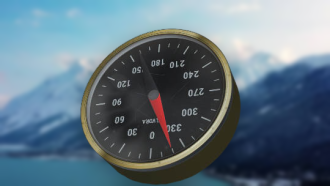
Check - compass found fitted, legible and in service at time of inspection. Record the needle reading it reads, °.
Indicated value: 340 °
